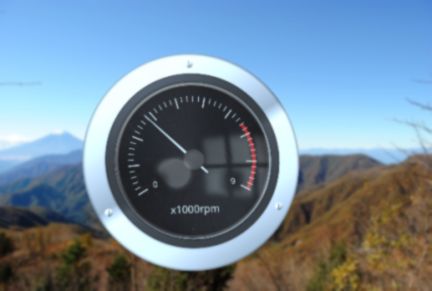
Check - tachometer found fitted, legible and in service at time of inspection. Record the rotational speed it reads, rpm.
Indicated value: 2800 rpm
